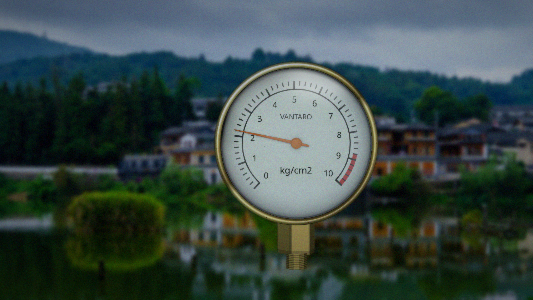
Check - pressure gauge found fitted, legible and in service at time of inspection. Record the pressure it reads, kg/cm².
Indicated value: 2.2 kg/cm²
